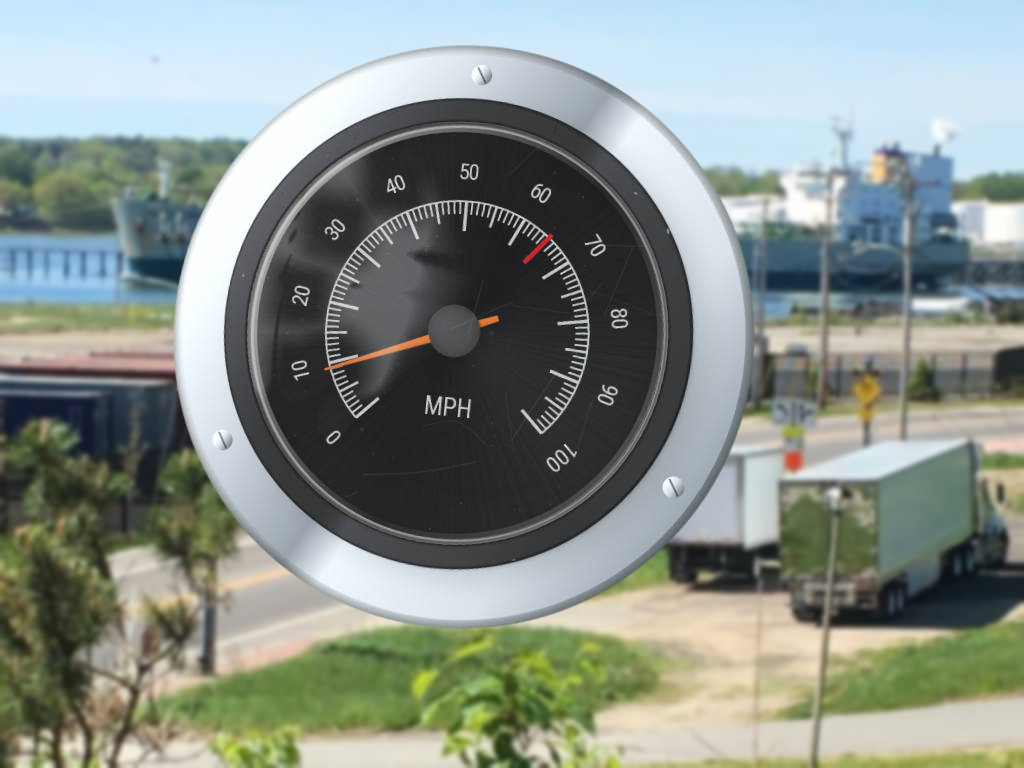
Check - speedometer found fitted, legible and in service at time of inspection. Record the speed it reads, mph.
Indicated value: 9 mph
